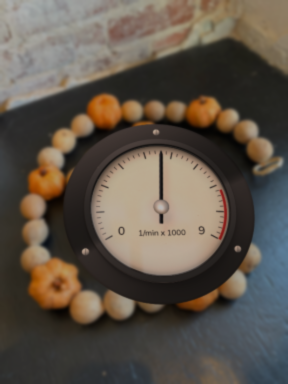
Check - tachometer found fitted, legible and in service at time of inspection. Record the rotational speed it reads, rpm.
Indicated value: 4600 rpm
